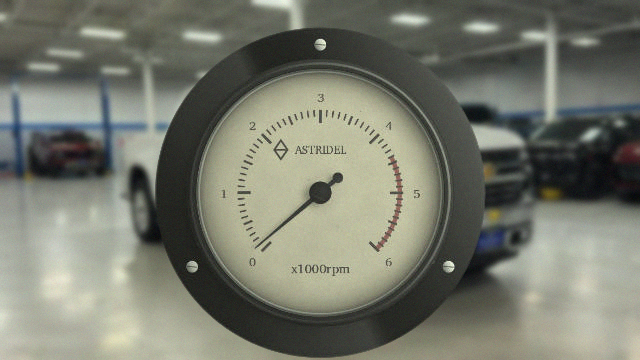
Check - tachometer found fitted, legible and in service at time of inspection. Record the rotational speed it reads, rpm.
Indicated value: 100 rpm
